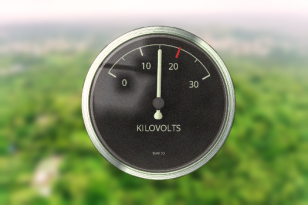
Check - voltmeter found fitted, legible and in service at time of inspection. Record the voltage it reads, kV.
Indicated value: 15 kV
